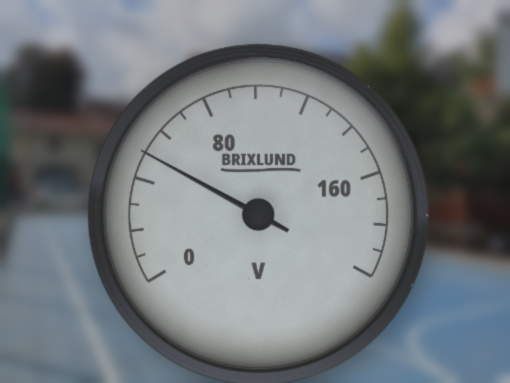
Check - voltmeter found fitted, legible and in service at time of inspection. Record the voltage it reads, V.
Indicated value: 50 V
